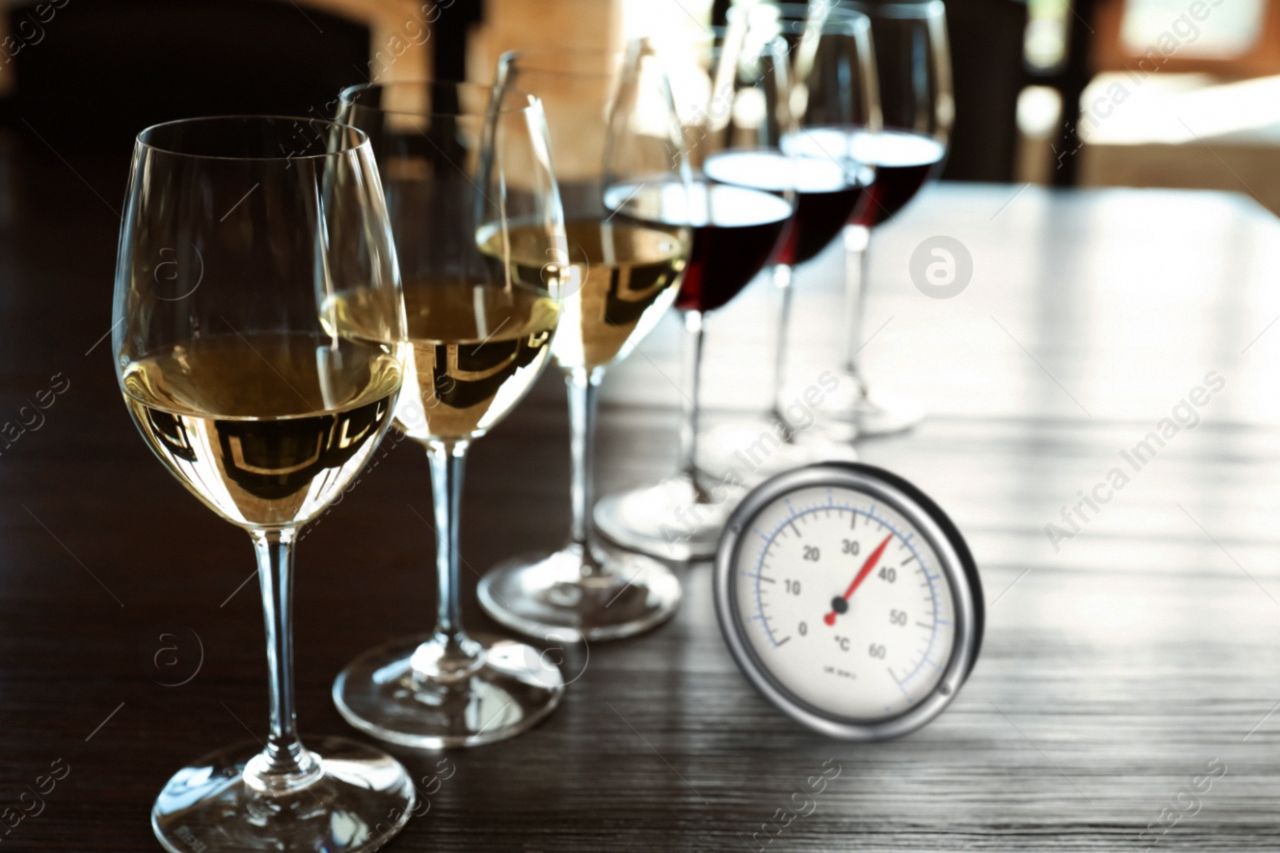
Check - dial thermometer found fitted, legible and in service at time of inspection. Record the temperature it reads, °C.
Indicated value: 36 °C
